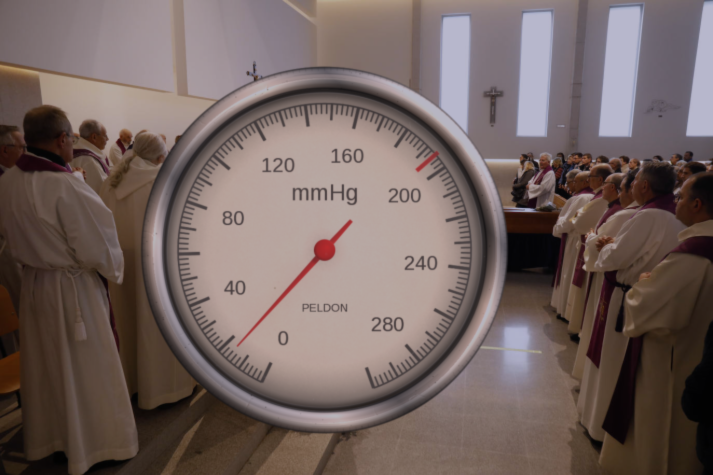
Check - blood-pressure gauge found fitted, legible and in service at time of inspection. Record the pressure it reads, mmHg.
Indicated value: 16 mmHg
